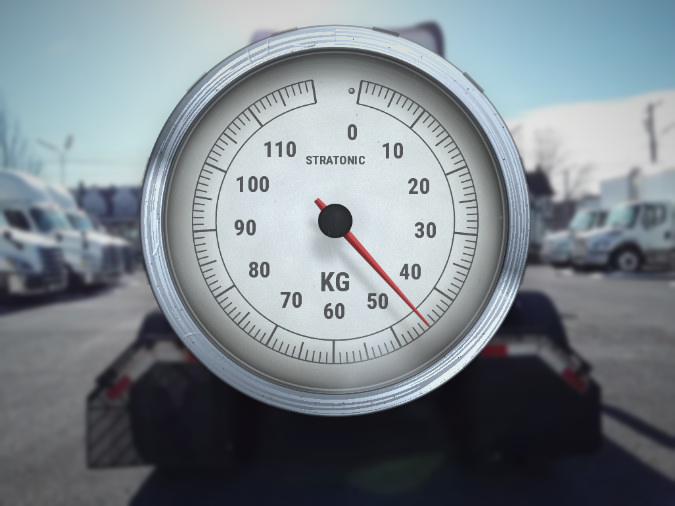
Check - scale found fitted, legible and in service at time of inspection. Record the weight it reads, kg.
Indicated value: 45 kg
